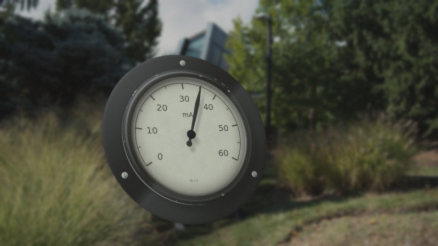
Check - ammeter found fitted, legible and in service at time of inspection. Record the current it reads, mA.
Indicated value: 35 mA
